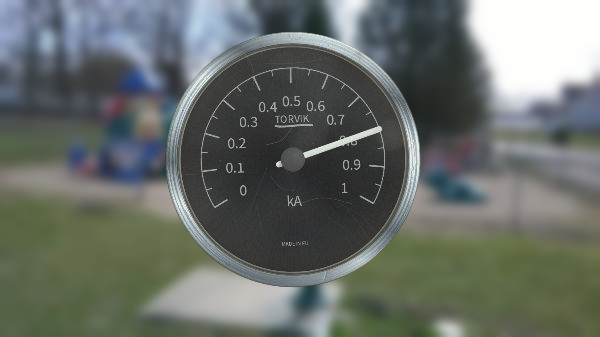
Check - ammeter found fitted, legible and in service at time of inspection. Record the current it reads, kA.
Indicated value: 0.8 kA
